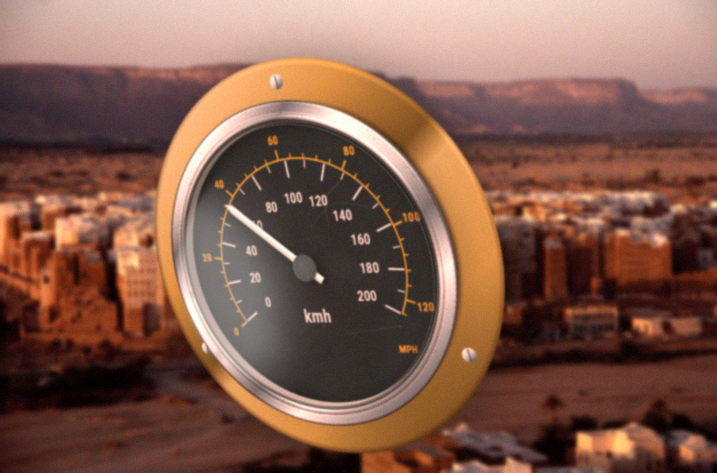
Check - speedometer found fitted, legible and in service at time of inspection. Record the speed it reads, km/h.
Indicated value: 60 km/h
